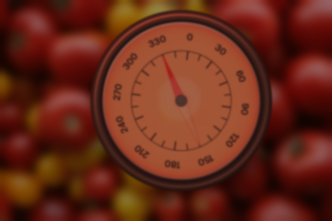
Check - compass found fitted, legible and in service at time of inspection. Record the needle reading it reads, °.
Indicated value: 330 °
